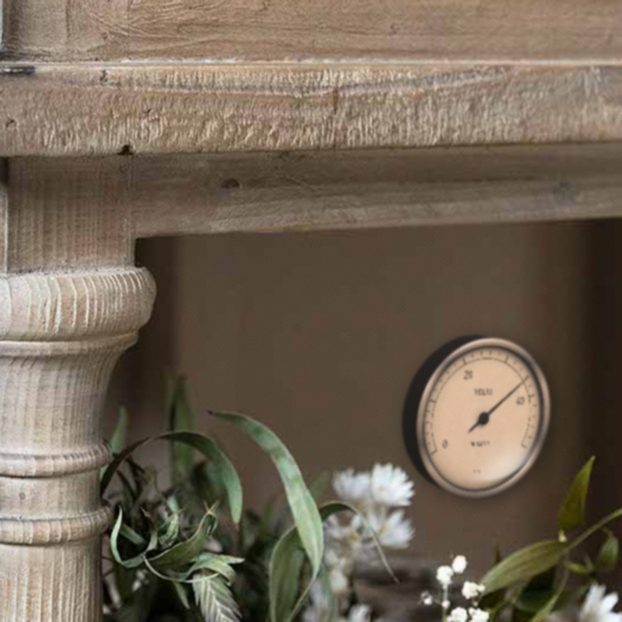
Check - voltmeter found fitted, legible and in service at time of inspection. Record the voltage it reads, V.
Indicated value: 36 V
